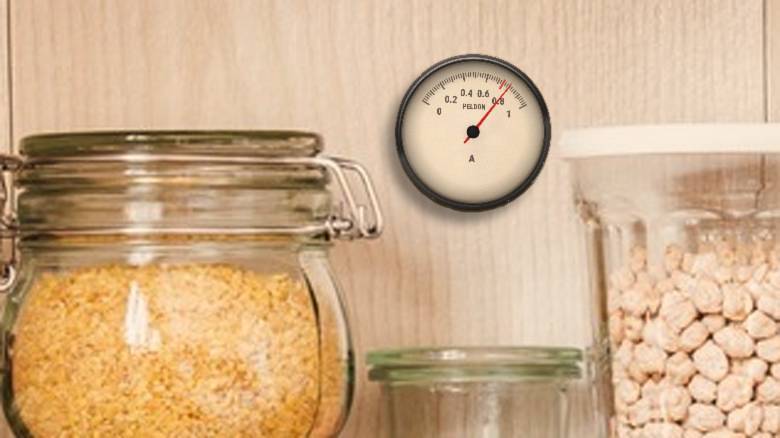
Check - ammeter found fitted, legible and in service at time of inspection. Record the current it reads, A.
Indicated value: 0.8 A
